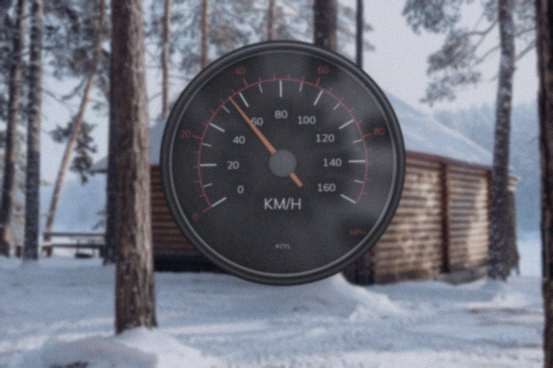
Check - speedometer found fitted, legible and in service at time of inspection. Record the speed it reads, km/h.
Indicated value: 55 km/h
